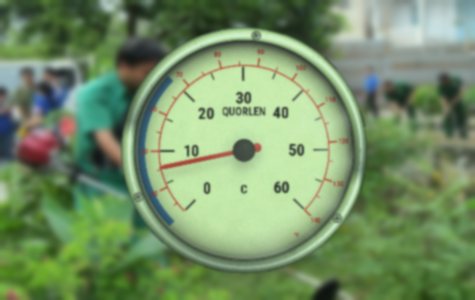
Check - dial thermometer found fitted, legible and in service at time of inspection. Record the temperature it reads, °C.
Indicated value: 7.5 °C
